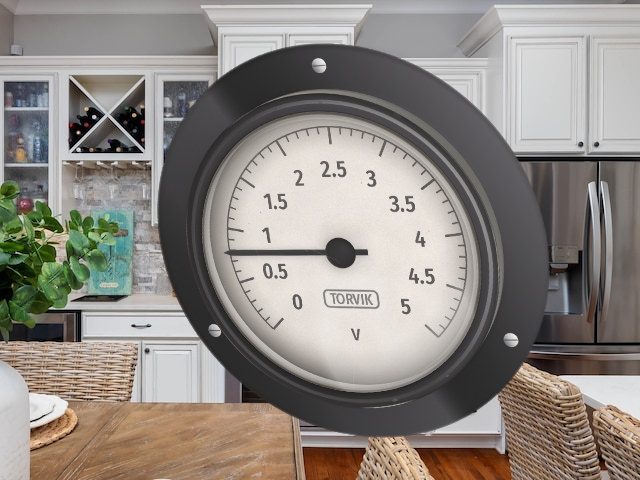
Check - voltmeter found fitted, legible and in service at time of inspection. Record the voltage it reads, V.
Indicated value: 0.8 V
